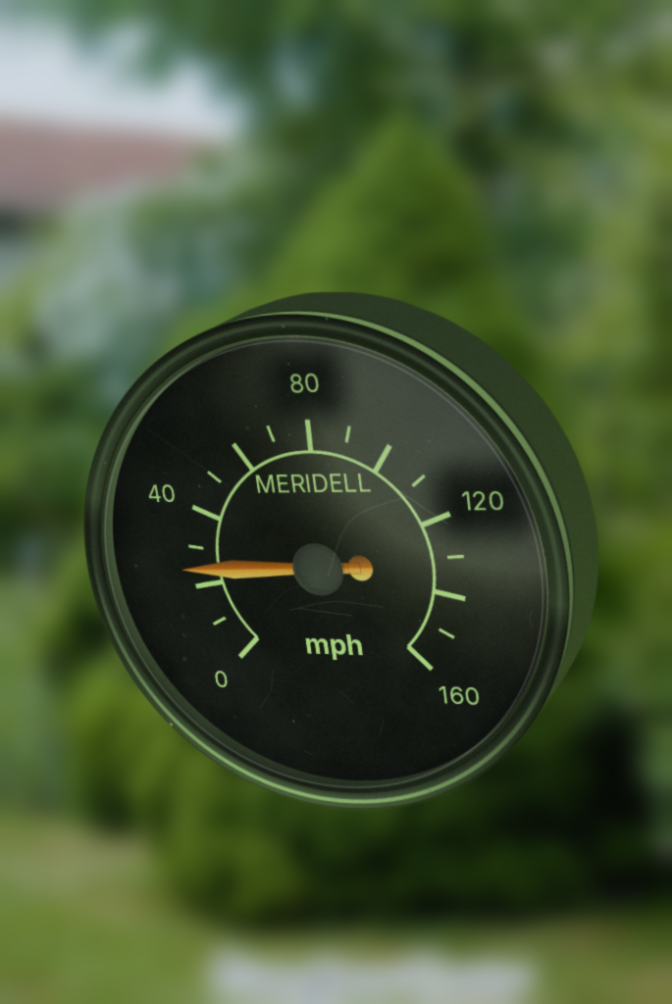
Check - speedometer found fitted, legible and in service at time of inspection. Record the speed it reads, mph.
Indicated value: 25 mph
